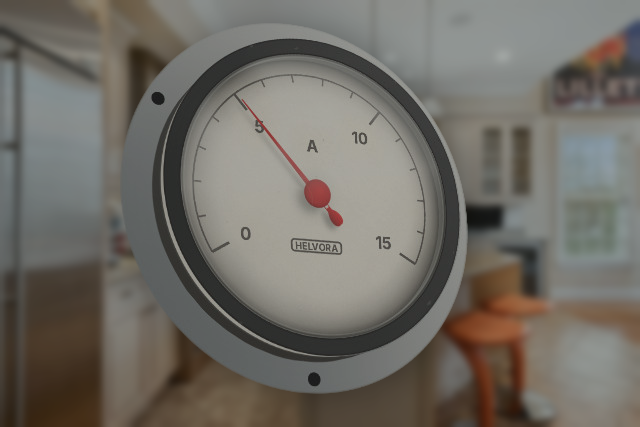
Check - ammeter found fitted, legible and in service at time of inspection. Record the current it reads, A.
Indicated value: 5 A
